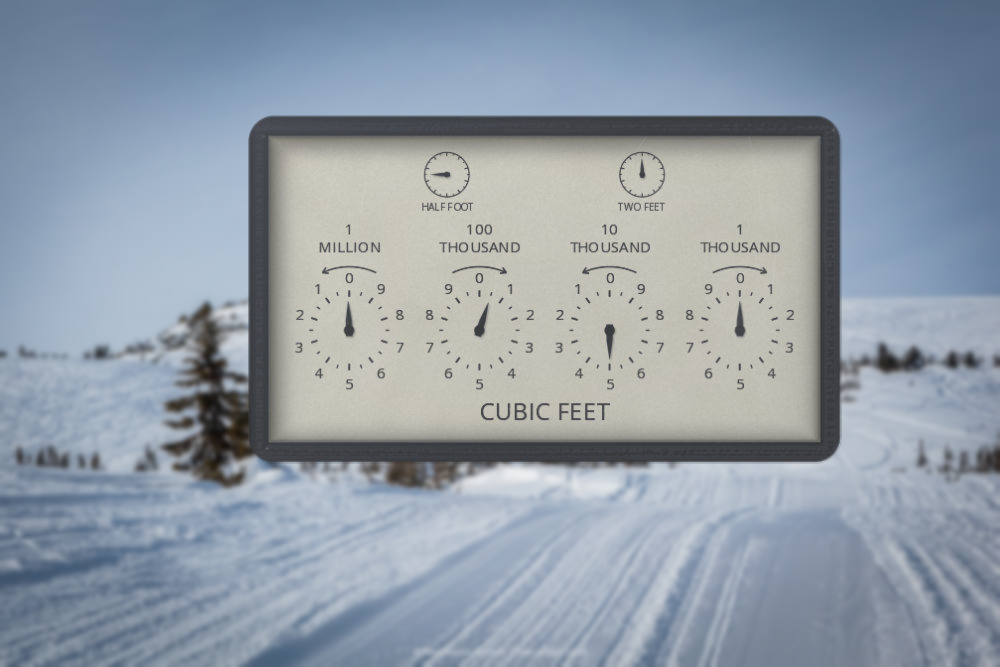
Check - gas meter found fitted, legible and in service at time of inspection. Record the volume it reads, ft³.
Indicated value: 5000 ft³
